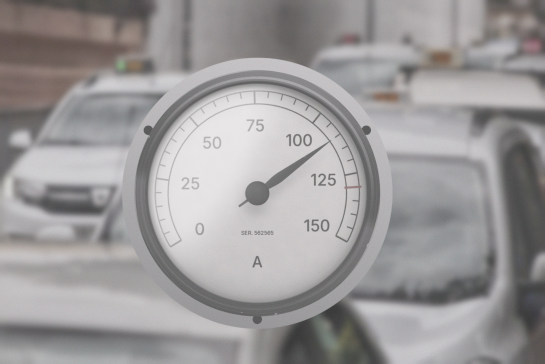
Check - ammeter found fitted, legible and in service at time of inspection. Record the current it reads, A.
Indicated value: 110 A
